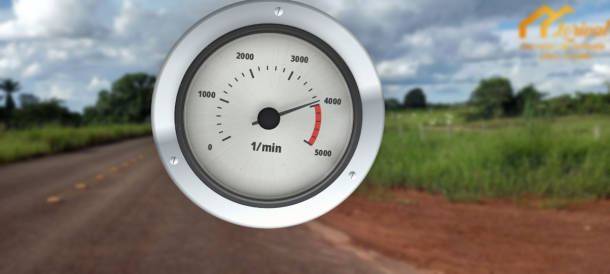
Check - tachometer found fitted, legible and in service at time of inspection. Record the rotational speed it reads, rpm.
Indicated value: 3900 rpm
